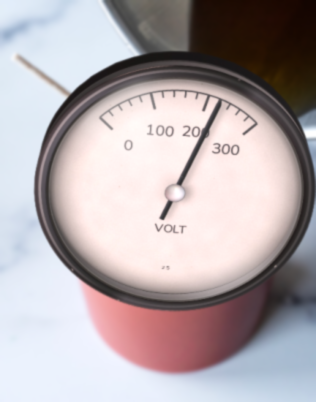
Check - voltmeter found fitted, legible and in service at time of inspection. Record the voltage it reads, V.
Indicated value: 220 V
